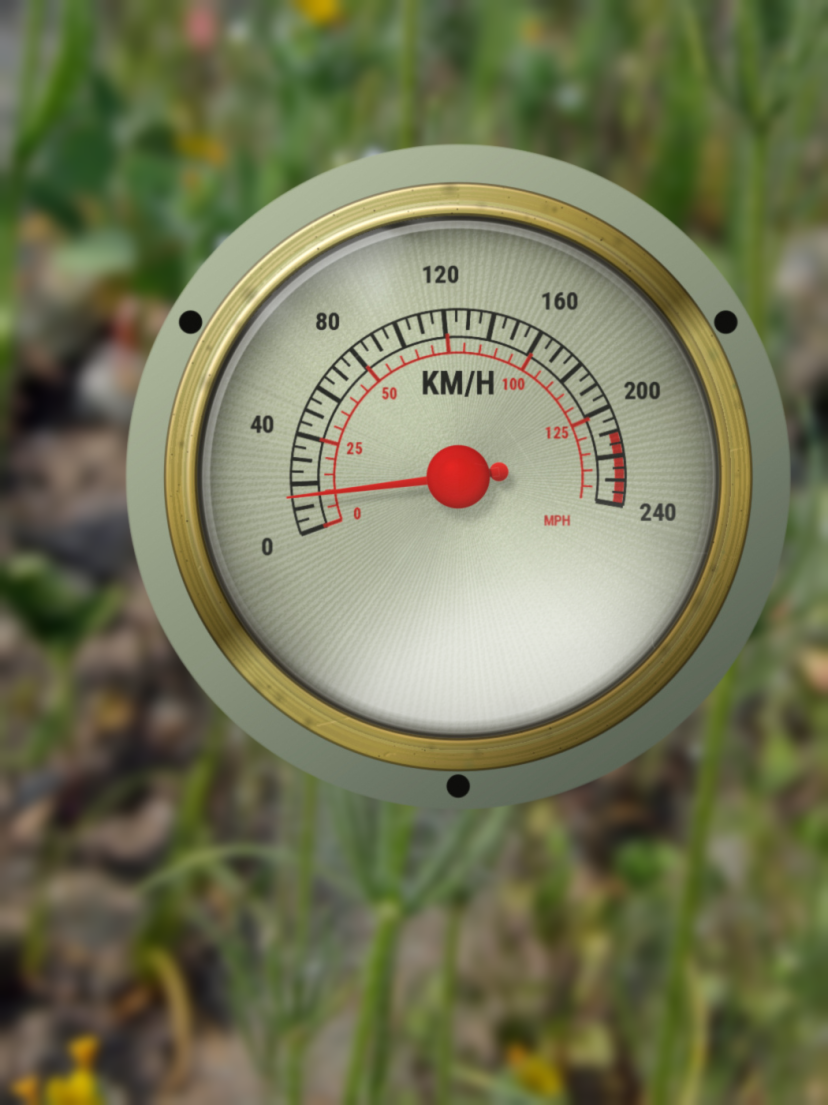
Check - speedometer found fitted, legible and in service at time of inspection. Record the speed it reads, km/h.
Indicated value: 15 km/h
